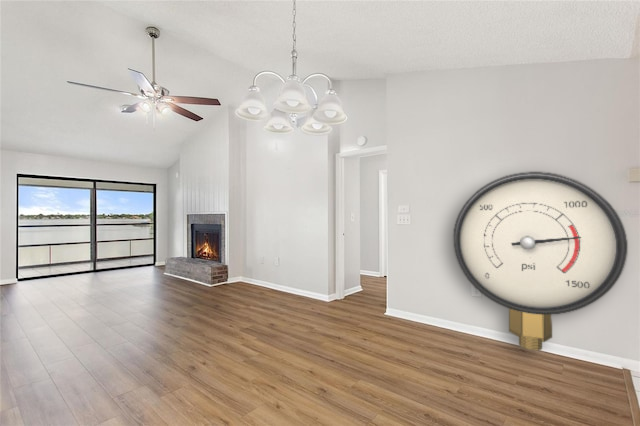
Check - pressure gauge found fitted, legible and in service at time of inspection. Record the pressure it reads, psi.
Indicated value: 1200 psi
